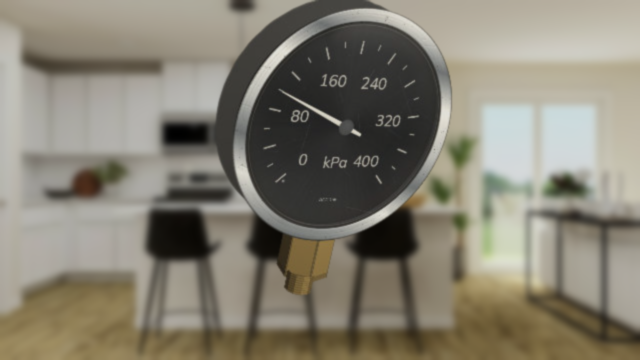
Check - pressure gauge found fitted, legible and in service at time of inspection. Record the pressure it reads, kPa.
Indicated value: 100 kPa
